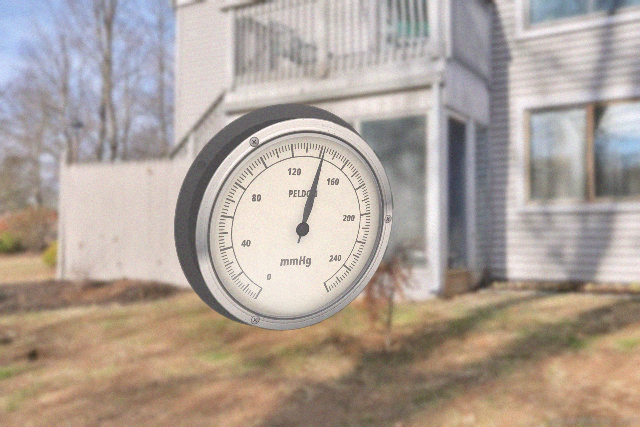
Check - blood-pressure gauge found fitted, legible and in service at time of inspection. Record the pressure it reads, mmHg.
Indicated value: 140 mmHg
